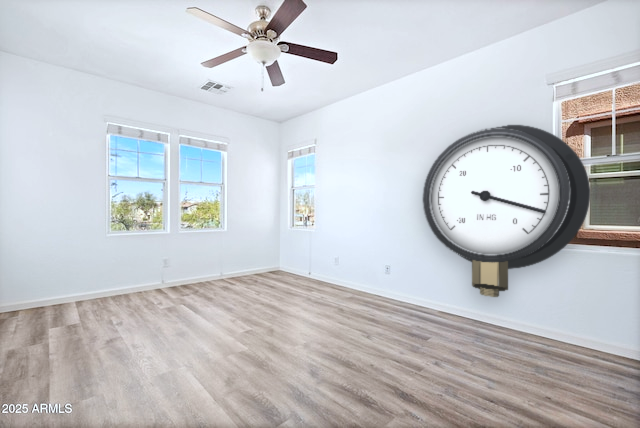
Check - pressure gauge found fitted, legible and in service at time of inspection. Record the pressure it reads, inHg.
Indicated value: -3 inHg
